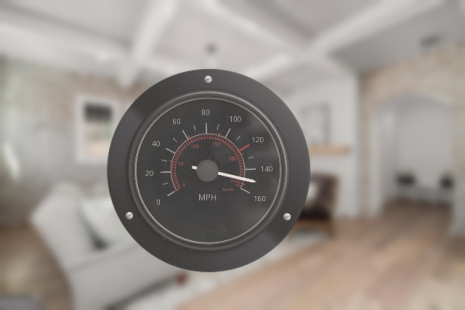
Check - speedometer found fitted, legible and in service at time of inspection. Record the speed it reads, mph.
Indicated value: 150 mph
